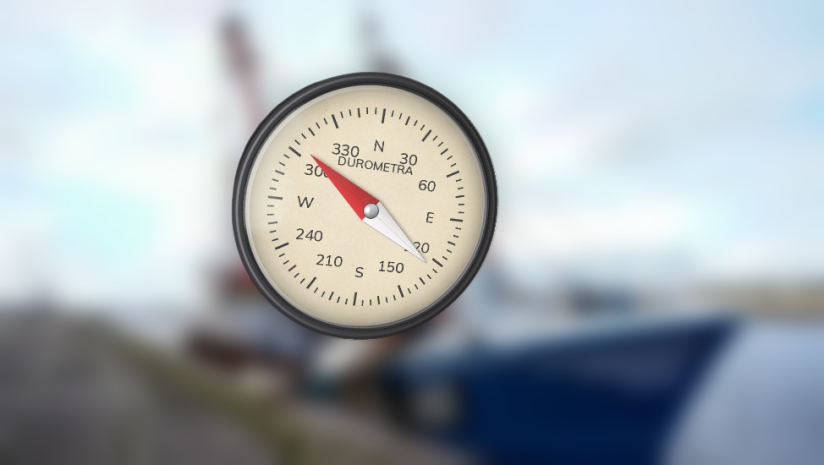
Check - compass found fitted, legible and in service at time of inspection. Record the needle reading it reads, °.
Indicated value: 305 °
